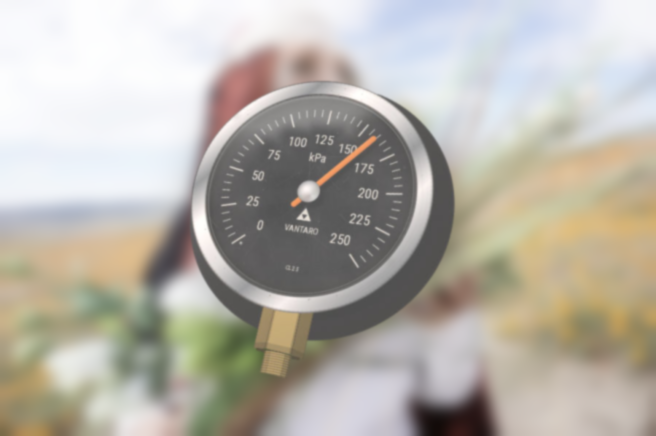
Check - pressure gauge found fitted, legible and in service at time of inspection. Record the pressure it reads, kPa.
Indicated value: 160 kPa
